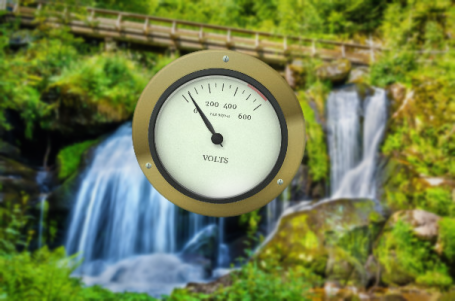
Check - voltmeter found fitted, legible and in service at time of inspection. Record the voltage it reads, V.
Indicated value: 50 V
